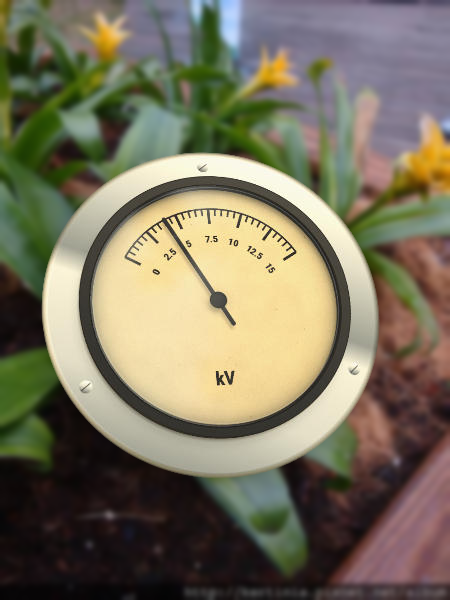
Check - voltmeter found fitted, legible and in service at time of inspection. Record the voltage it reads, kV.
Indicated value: 4 kV
